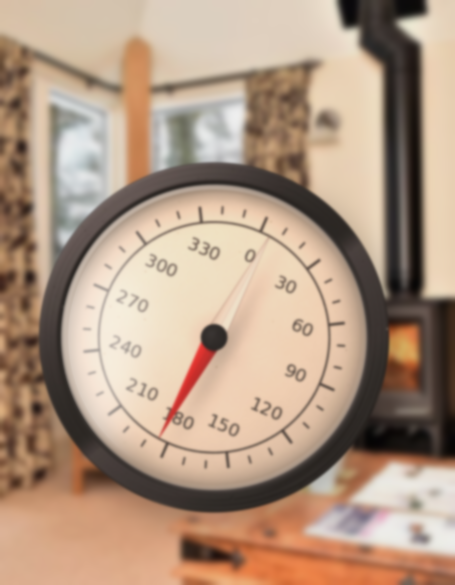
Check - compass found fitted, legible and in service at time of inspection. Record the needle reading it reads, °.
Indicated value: 185 °
